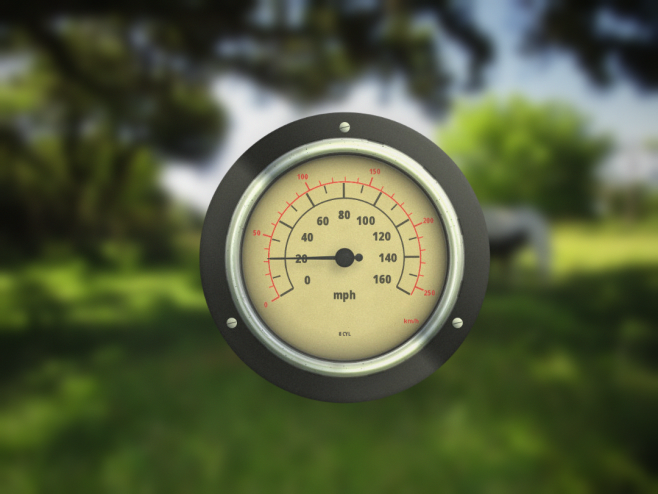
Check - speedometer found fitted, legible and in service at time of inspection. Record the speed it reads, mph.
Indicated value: 20 mph
